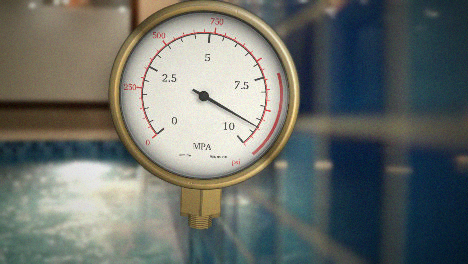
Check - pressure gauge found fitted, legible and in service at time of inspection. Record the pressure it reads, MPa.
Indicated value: 9.25 MPa
